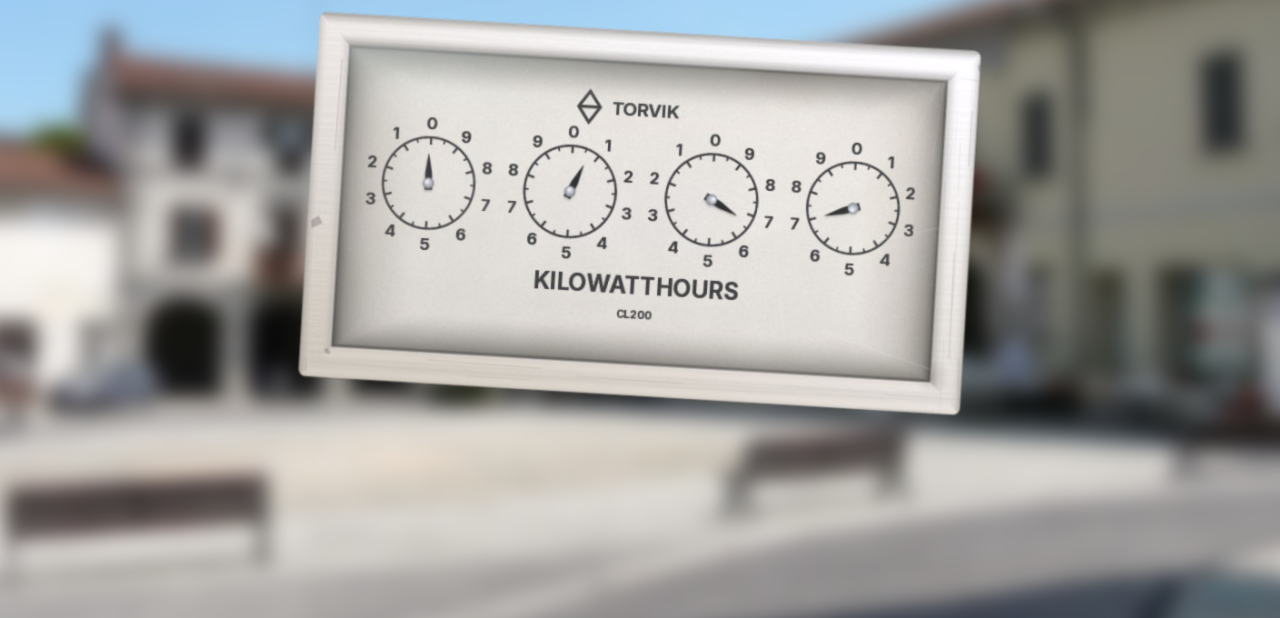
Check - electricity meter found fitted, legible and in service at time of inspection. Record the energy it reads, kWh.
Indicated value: 67 kWh
